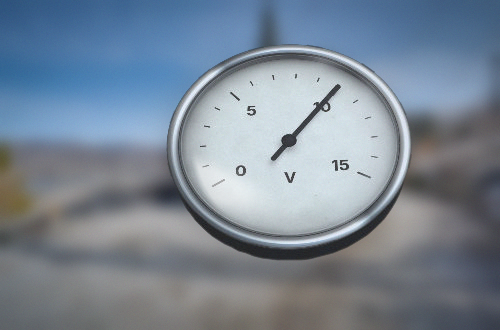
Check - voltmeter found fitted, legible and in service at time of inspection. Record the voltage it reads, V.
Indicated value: 10 V
